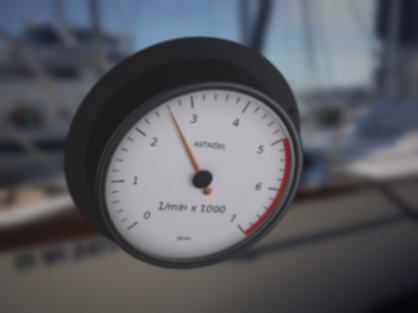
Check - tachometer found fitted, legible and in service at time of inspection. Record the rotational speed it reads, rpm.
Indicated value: 2600 rpm
